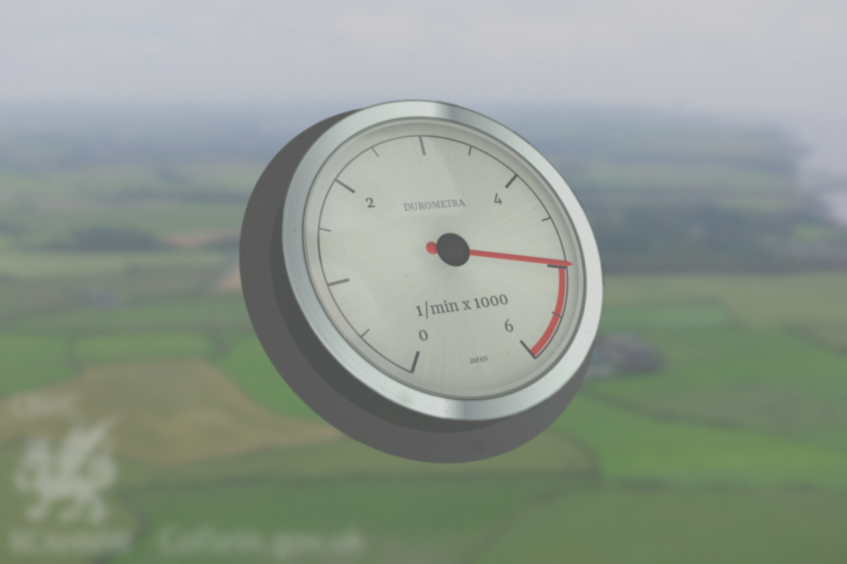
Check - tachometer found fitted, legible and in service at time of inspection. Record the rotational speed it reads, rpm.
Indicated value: 5000 rpm
